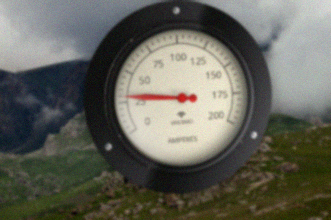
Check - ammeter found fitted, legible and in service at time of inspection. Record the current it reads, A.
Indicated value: 30 A
